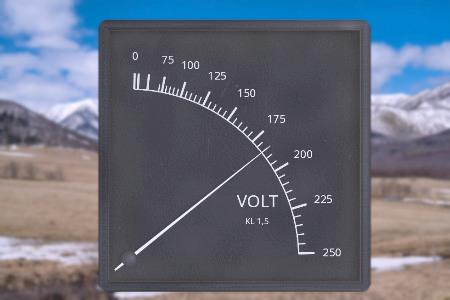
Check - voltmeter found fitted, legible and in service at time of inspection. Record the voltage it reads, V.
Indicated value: 185 V
